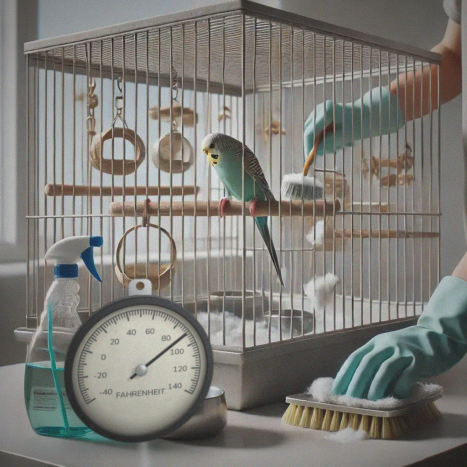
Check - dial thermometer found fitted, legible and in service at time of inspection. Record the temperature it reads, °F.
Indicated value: 90 °F
